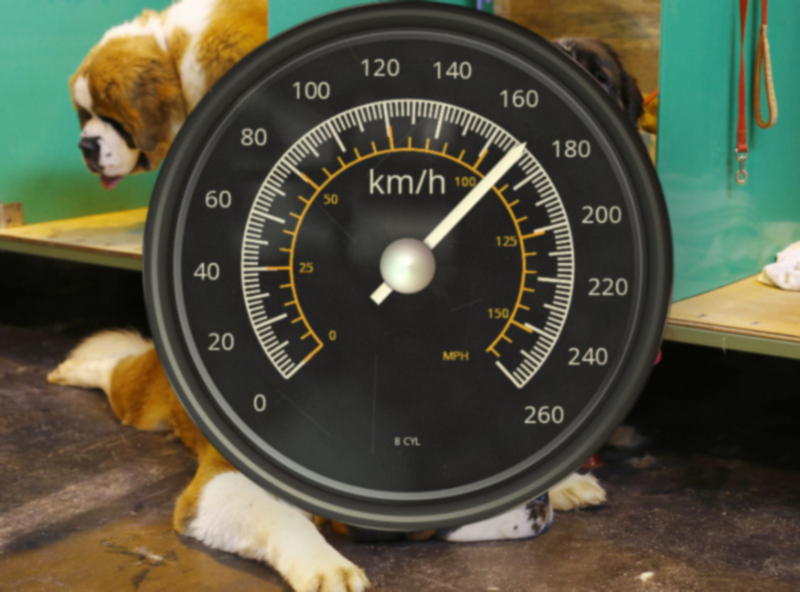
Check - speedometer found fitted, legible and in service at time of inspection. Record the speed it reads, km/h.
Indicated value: 170 km/h
